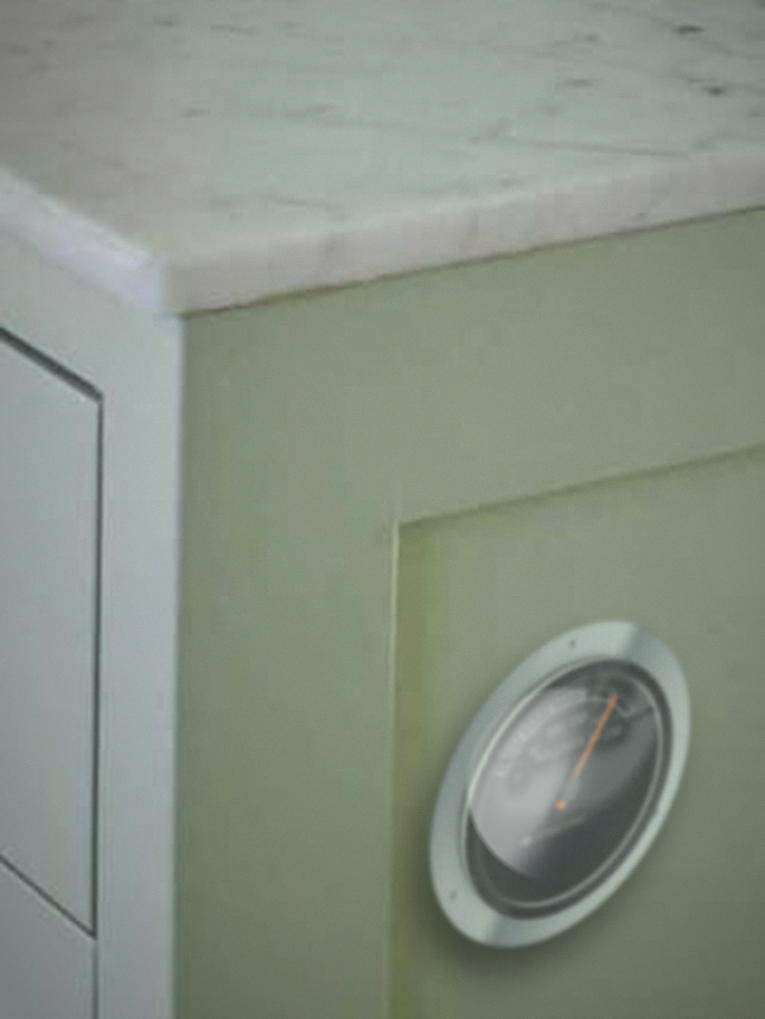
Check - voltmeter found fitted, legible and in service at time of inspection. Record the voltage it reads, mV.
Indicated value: 200 mV
